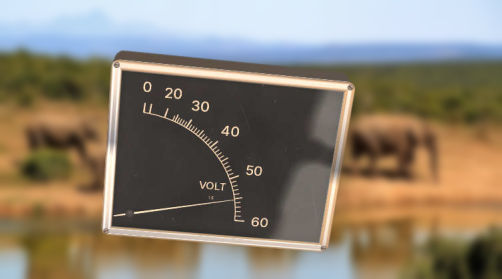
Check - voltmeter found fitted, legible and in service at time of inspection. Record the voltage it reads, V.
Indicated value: 55 V
